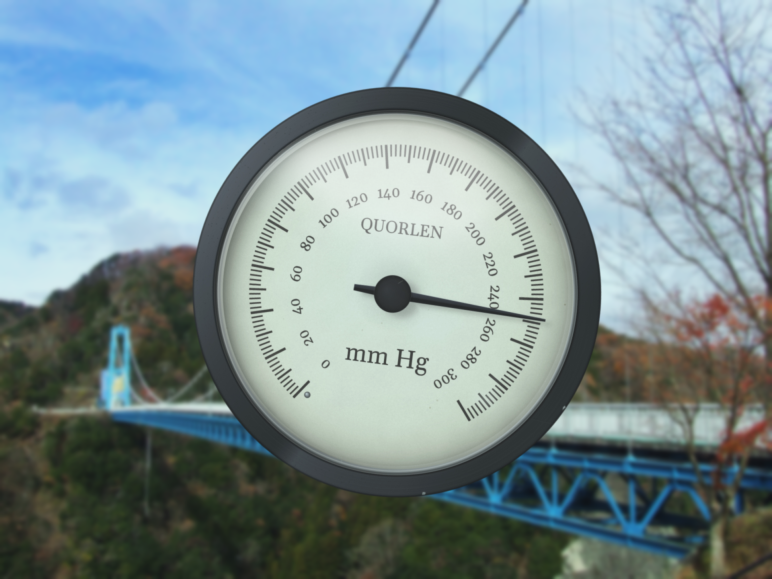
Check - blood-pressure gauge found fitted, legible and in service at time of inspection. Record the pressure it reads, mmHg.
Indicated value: 248 mmHg
